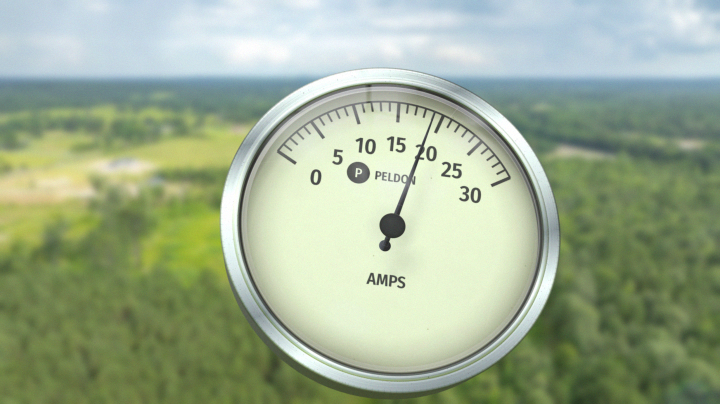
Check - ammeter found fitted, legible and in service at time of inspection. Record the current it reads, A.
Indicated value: 19 A
